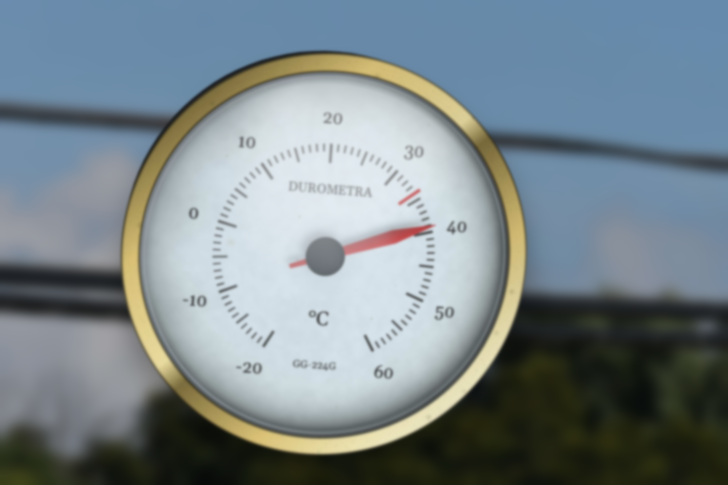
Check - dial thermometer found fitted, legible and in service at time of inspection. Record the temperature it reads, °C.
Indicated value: 39 °C
